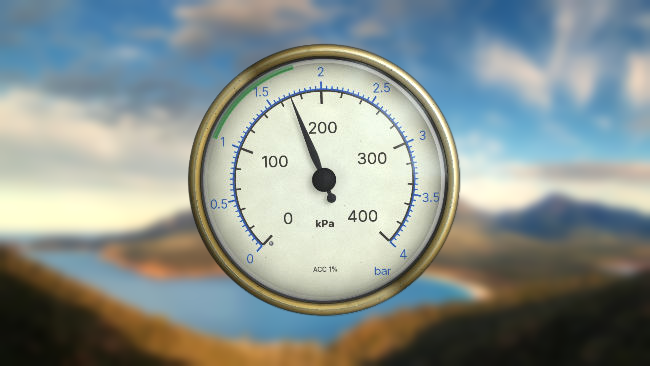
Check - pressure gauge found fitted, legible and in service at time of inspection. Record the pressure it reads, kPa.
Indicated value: 170 kPa
